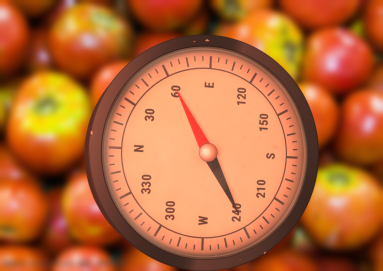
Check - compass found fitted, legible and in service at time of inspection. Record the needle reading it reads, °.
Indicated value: 60 °
